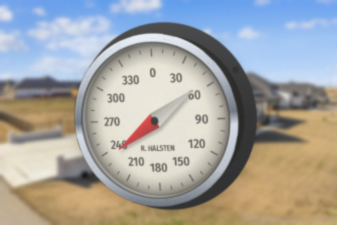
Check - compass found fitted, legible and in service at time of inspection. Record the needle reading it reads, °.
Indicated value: 235 °
